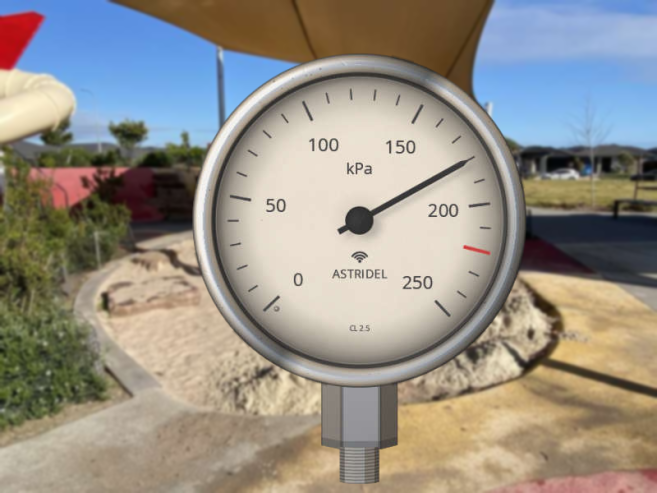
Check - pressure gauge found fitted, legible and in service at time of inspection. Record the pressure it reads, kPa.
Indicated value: 180 kPa
